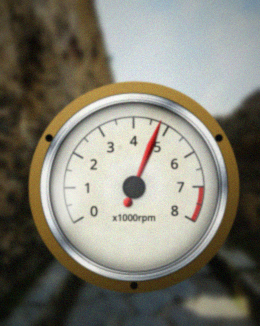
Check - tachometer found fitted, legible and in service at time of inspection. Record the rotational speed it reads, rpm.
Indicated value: 4750 rpm
